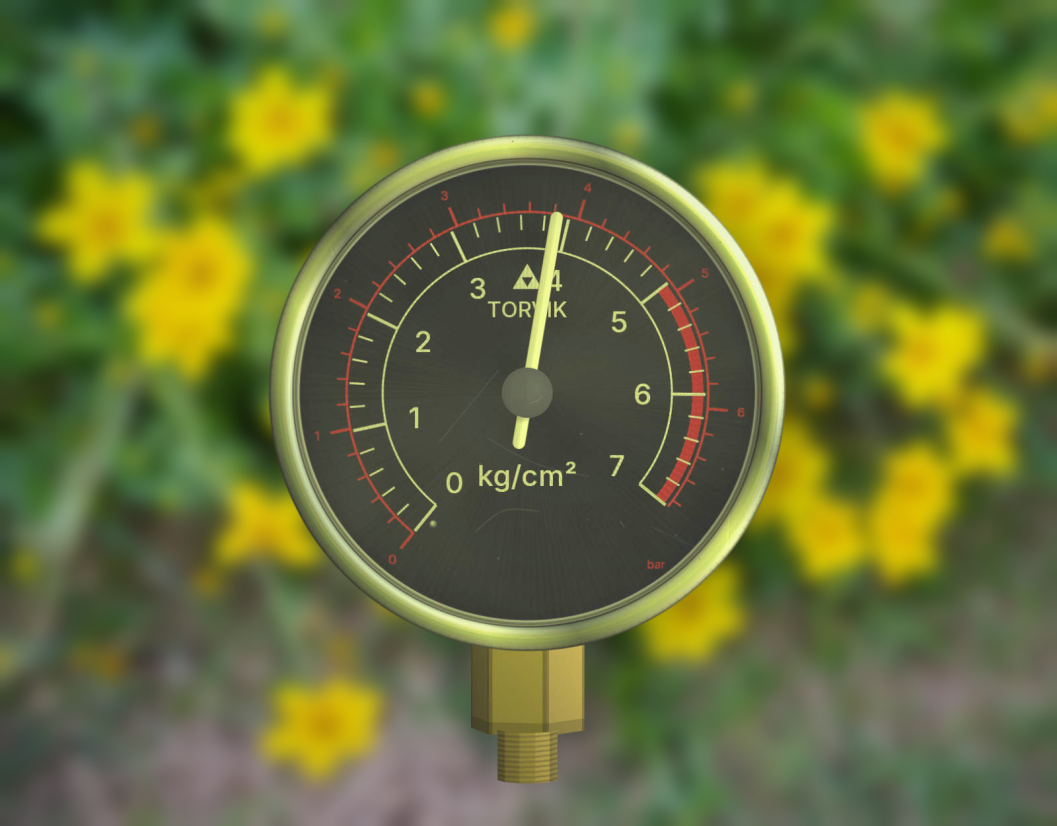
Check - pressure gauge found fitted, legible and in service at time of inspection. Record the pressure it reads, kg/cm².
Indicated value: 3.9 kg/cm²
